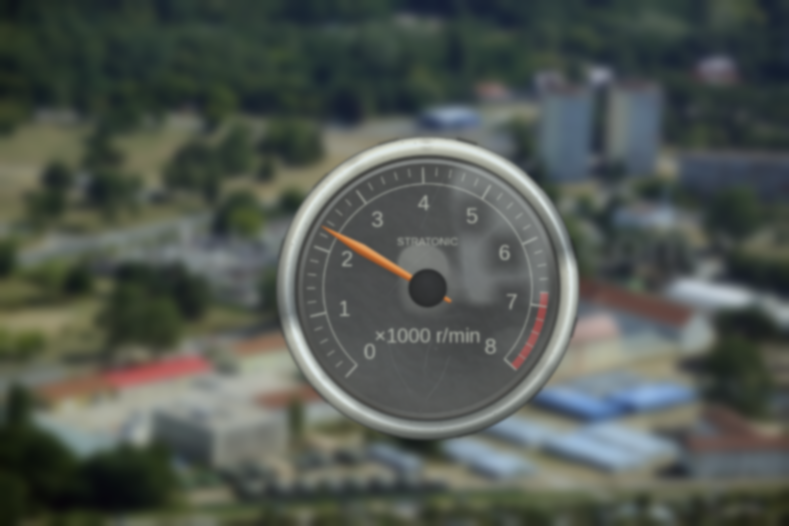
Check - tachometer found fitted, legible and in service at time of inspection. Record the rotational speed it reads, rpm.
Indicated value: 2300 rpm
